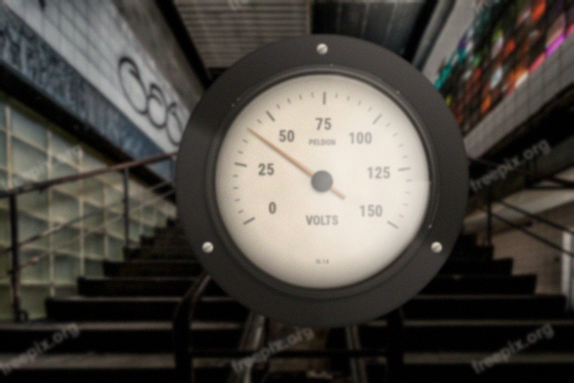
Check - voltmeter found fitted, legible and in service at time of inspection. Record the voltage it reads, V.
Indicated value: 40 V
